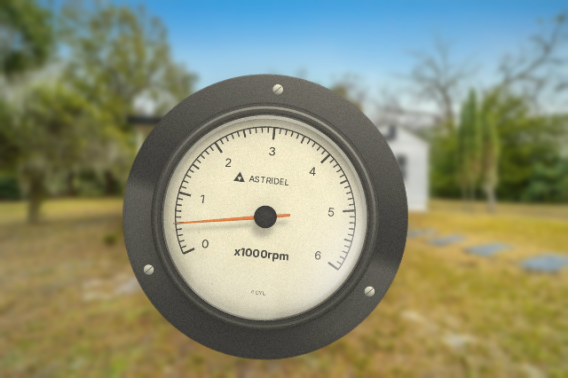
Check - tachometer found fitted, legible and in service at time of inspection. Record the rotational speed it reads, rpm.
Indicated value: 500 rpm
